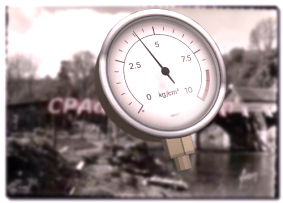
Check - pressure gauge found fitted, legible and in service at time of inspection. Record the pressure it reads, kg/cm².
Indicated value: 4 kg/cm²
